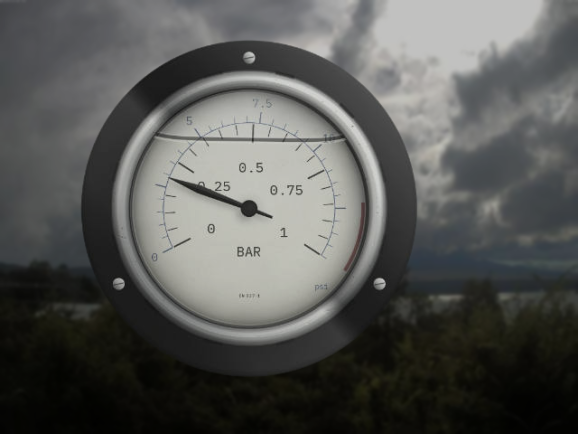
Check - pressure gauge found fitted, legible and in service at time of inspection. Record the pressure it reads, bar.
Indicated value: 0.2 bar
